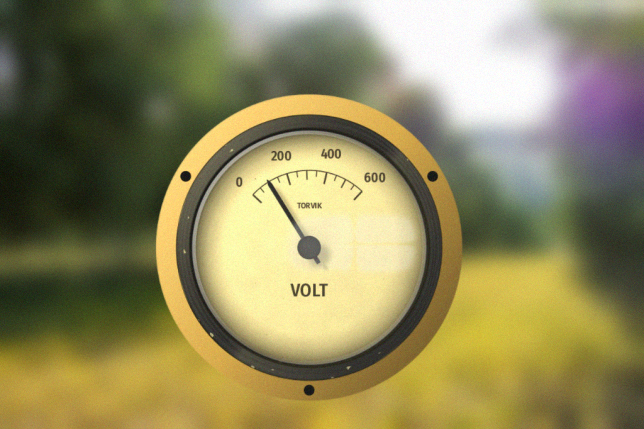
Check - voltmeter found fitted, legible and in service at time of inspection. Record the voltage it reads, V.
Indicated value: 100 V
